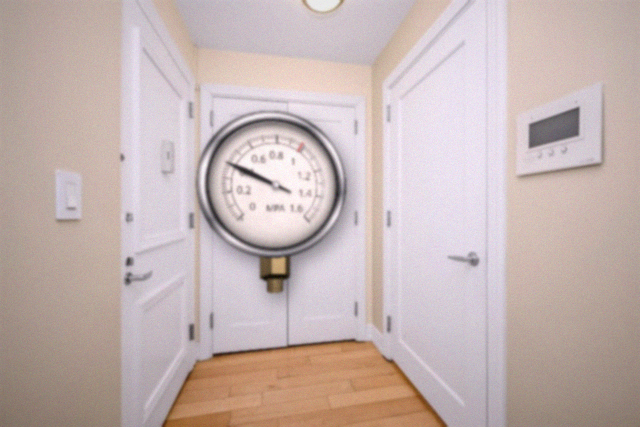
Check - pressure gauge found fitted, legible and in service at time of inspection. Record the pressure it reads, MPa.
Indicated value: 0.4 MPa
